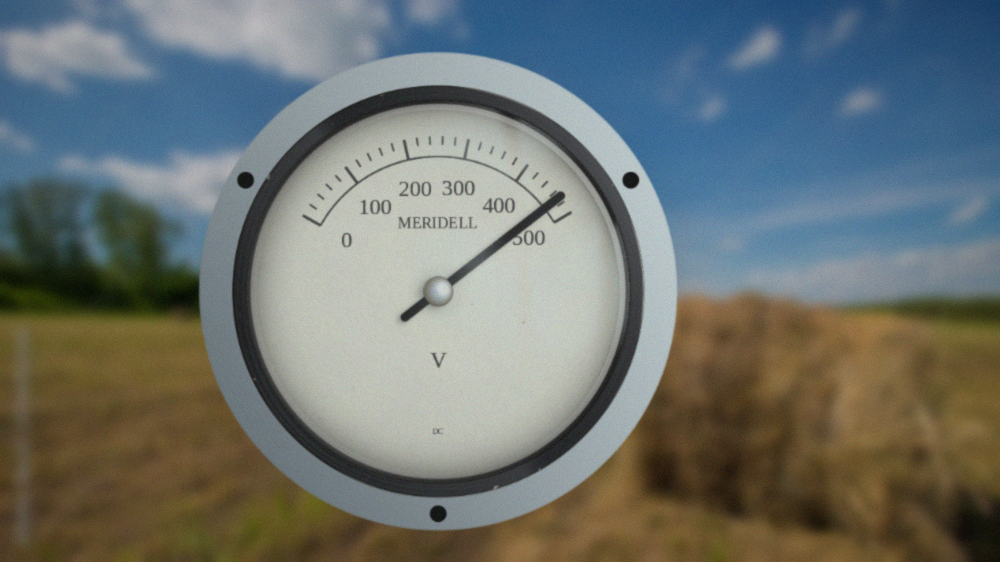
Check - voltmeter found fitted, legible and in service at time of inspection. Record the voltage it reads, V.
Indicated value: 470 V
